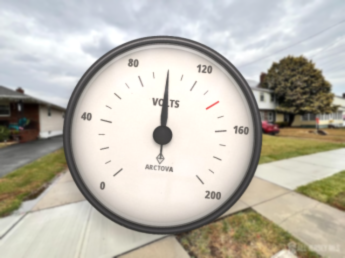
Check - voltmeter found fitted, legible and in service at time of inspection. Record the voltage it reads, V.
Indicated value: 100 V
